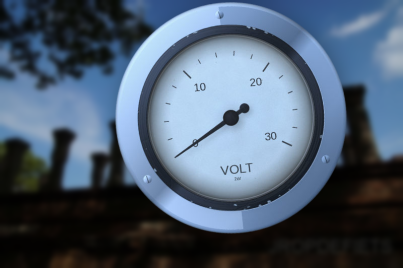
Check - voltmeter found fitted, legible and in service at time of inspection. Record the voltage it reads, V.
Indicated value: 0 V
